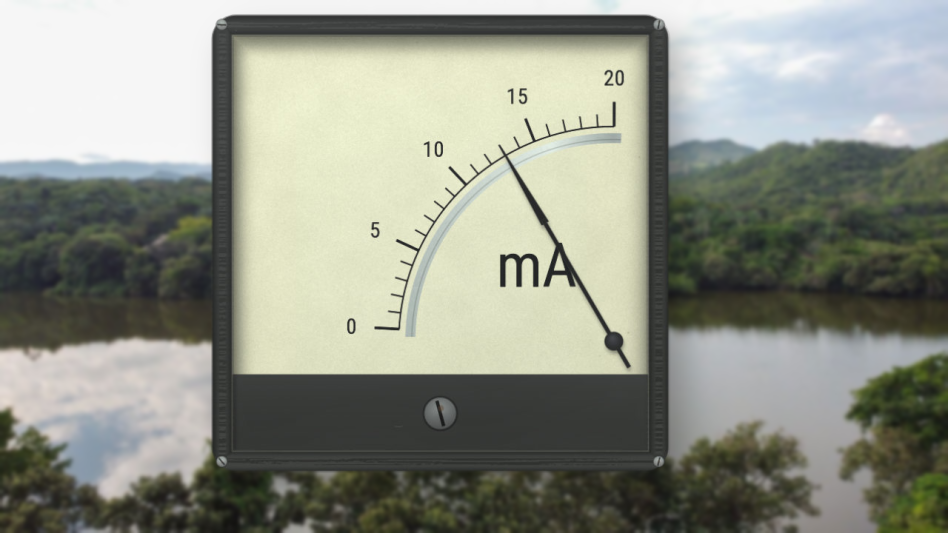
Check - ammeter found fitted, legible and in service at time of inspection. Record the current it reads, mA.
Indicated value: 13 mA
